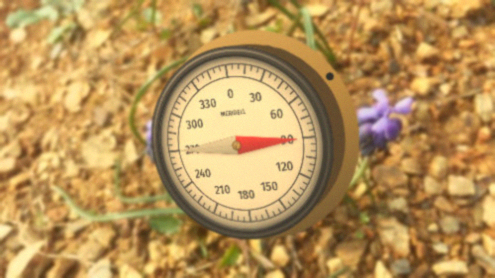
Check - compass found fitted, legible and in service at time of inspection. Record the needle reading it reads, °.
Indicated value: 90 °
